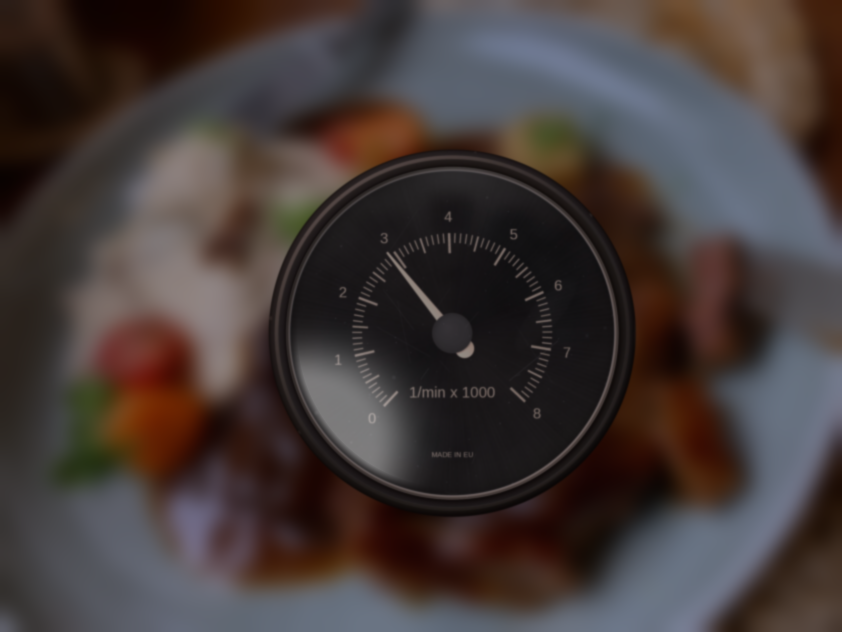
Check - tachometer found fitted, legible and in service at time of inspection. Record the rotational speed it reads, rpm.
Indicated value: 2900 rpm
